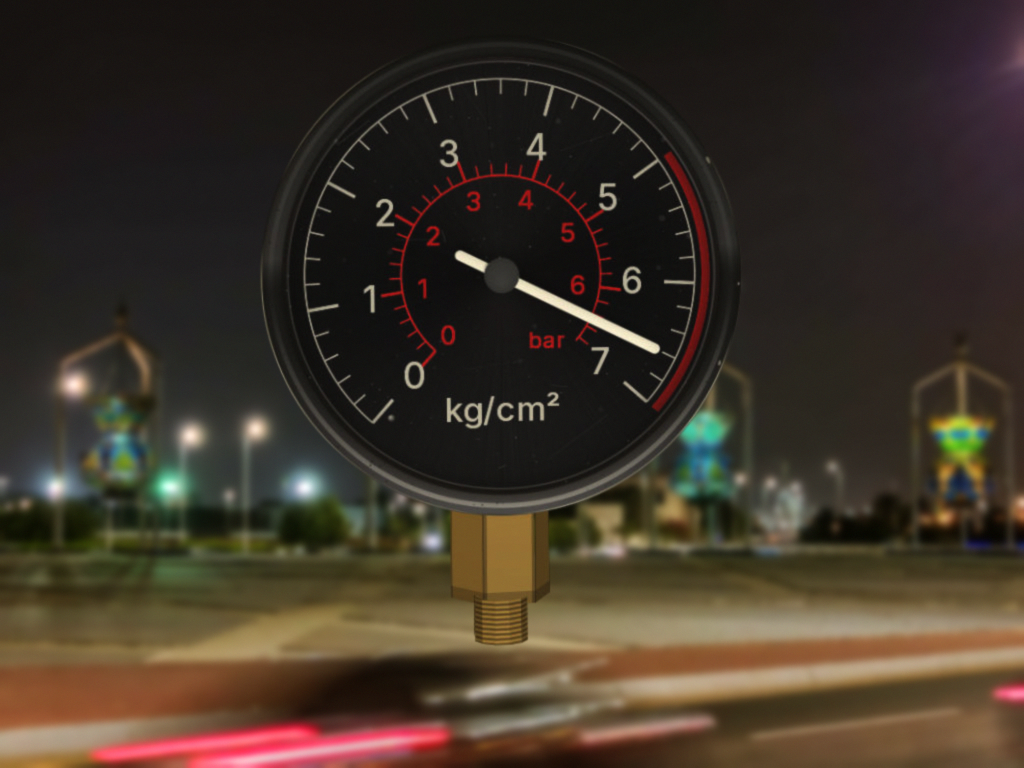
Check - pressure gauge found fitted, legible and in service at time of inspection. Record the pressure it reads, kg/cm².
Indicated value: 6.6 kg/cm²
